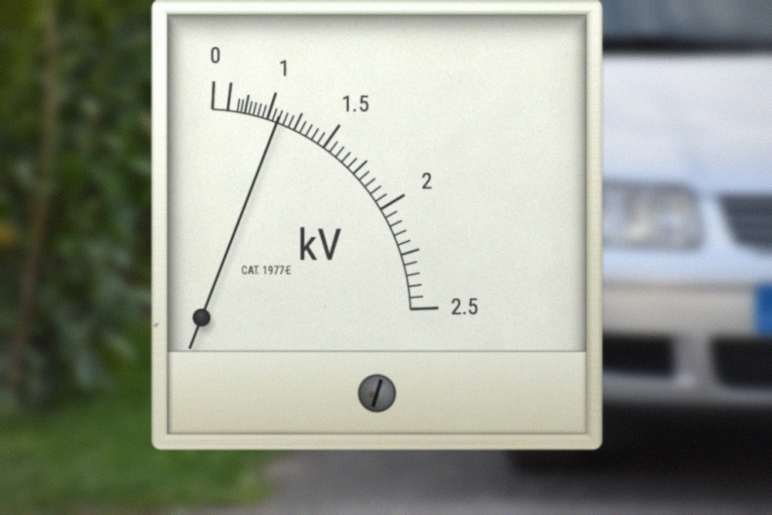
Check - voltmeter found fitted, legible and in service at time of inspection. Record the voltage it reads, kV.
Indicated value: 1.1 kV
